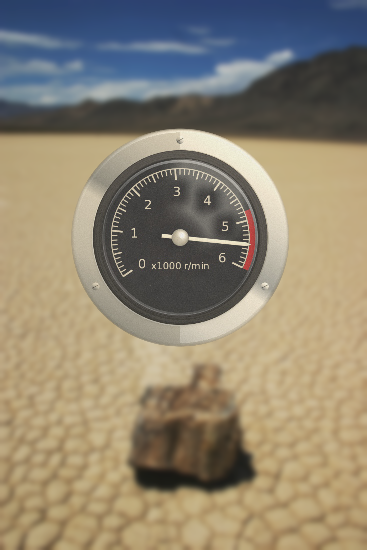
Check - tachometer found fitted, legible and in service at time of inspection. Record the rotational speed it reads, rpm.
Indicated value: 5500 rpm
